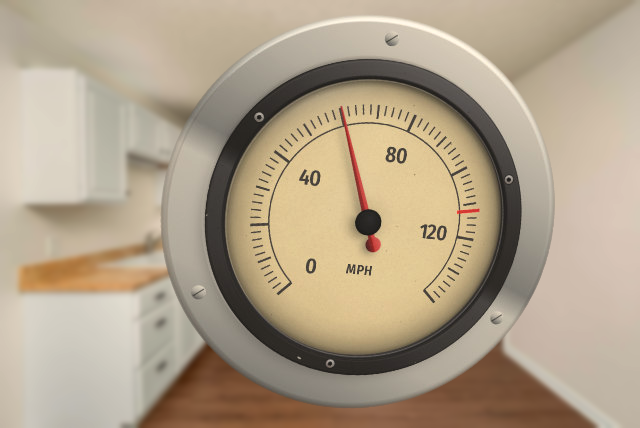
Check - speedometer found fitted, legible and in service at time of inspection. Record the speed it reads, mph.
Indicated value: 60 mph
